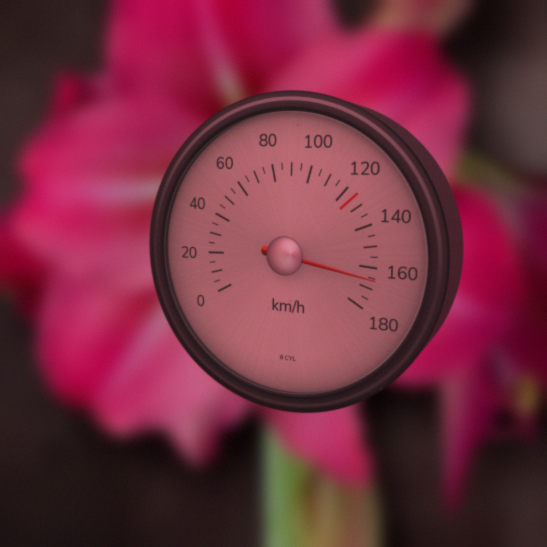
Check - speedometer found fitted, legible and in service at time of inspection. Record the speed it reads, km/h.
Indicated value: 165 km/h
